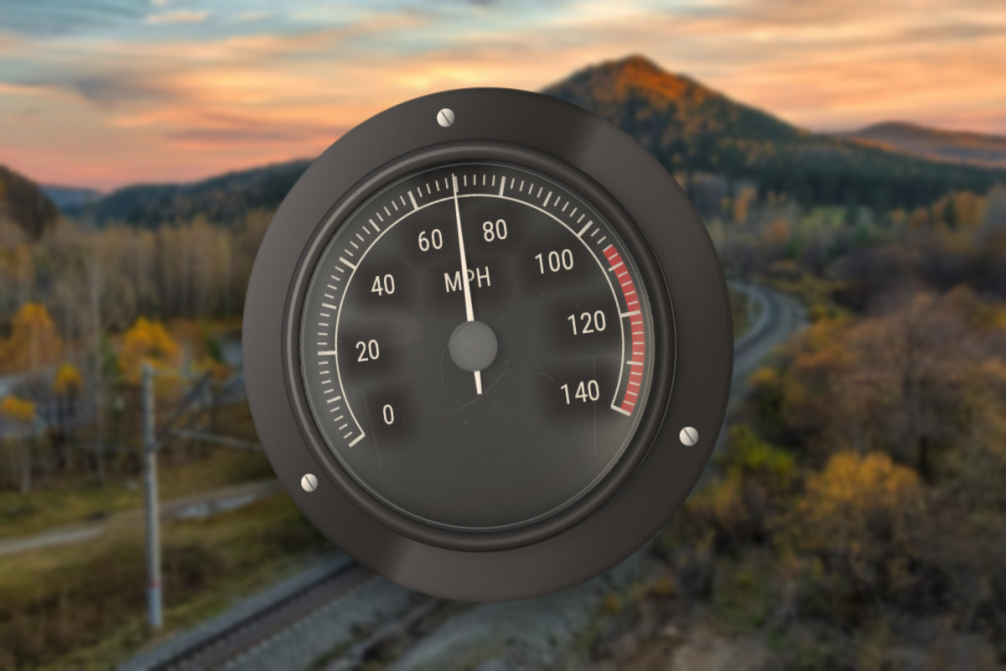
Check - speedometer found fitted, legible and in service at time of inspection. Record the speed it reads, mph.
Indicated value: 70 mph
